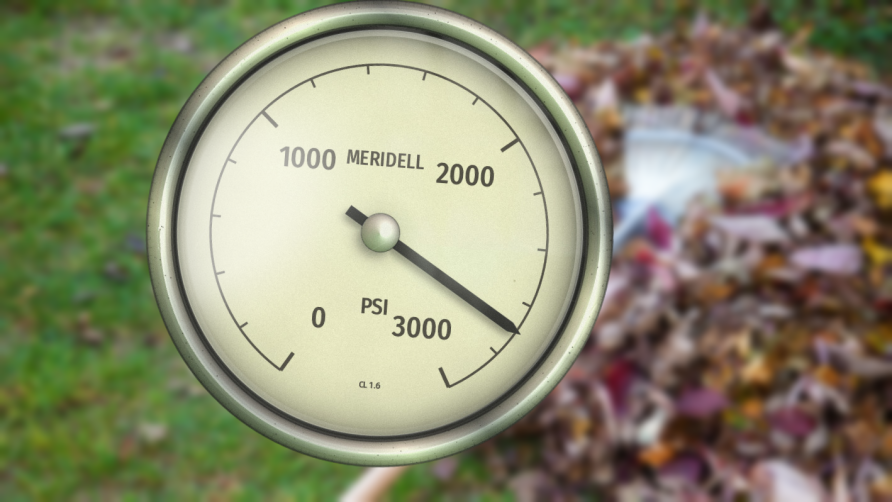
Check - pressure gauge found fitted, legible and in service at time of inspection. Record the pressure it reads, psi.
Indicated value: 2700 psi
